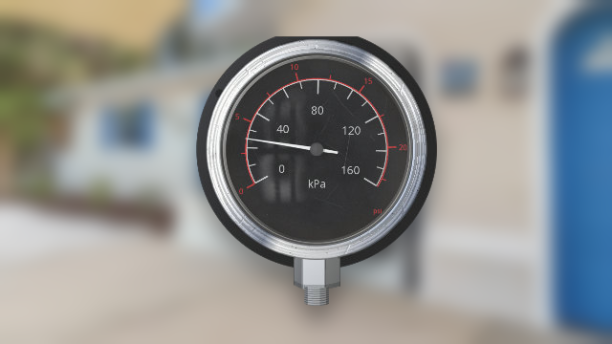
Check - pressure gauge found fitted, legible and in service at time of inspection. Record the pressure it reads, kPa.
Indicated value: 25 kPa
